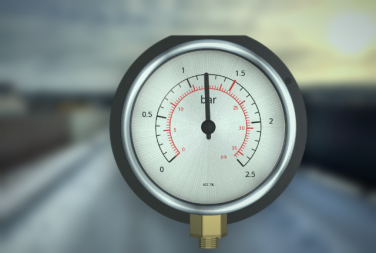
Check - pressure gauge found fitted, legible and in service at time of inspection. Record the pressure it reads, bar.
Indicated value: 1.2 bar
